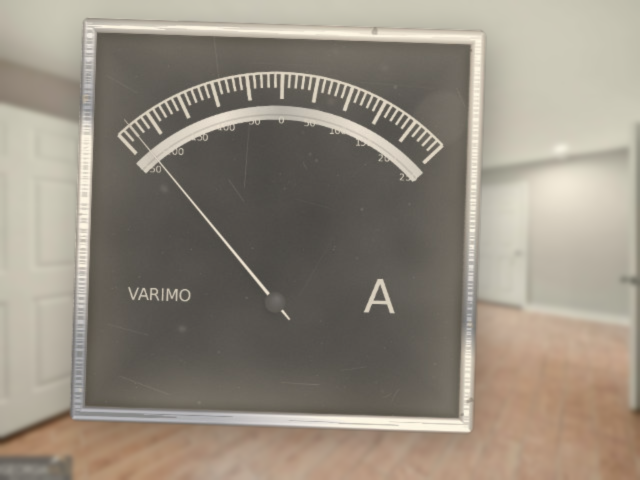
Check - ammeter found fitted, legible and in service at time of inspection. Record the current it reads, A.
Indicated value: -230 A
